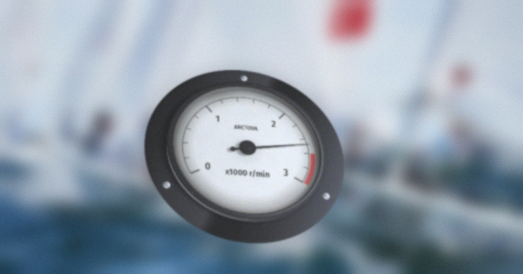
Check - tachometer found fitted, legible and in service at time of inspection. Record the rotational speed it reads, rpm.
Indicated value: 2500 rpm
